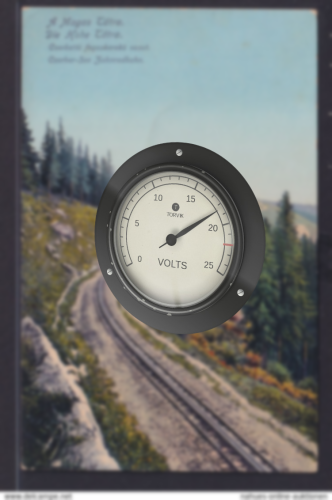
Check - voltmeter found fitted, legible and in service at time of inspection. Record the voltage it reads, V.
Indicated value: 18.5 V
